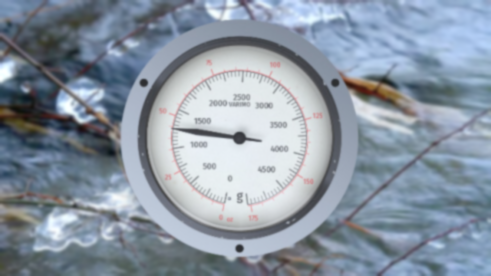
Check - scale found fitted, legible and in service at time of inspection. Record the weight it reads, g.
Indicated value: 1250 g
